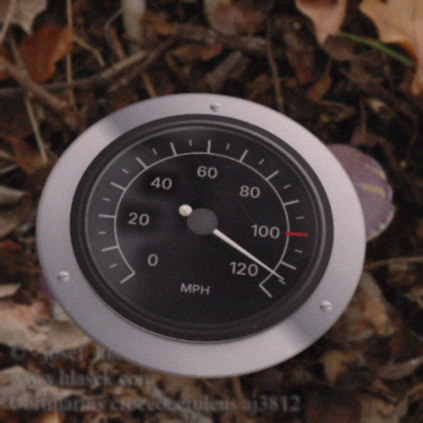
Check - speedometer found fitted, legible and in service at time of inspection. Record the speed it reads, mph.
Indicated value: 115 mph
